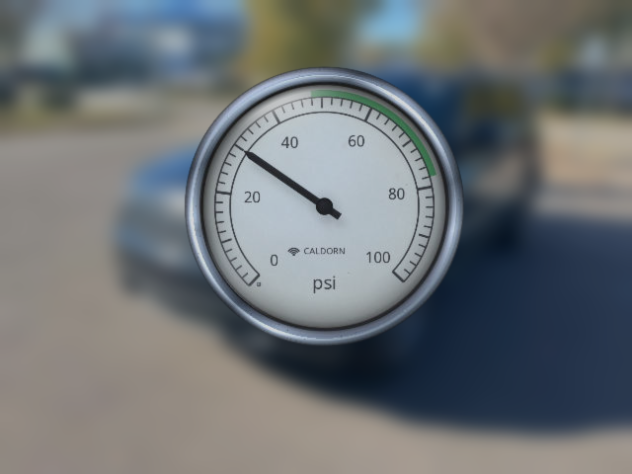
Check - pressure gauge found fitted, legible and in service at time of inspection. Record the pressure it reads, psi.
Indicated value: 30 psi
